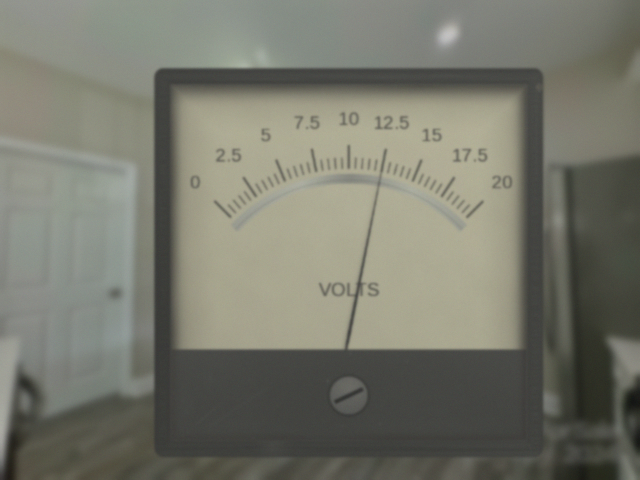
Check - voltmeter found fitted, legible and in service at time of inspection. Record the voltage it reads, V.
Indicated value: 12.5 V
